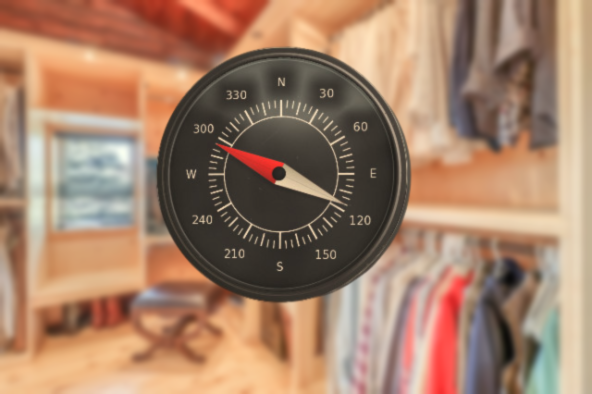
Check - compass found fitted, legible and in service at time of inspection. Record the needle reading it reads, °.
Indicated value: 295 °
